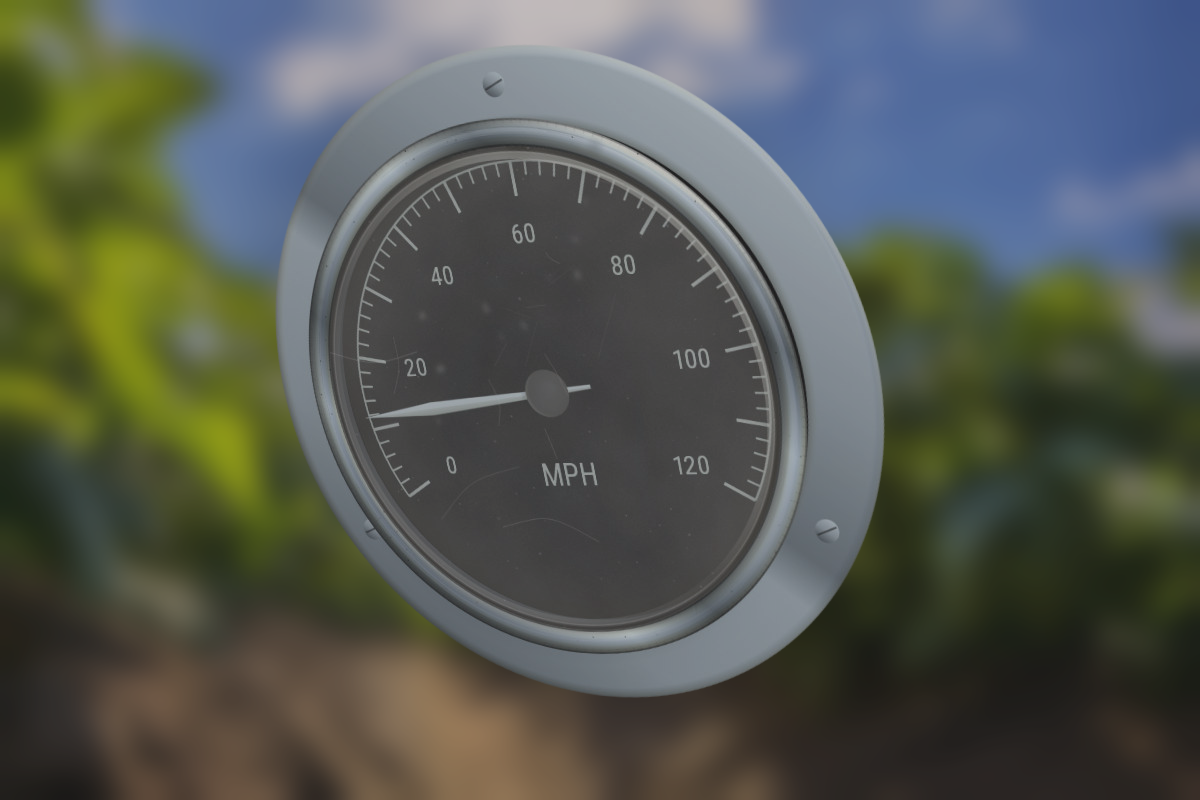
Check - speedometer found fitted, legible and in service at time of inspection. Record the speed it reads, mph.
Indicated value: 12 mph
